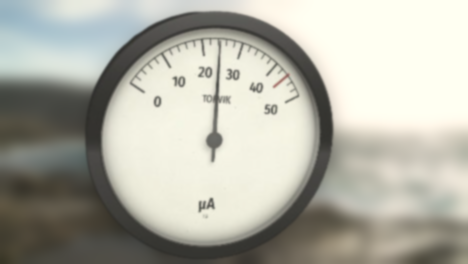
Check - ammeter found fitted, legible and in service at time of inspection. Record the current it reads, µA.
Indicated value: 24 µA
